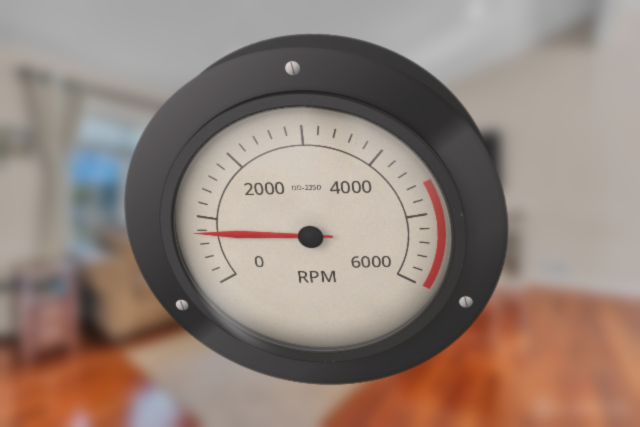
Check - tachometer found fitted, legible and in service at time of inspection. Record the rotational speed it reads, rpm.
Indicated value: 800 rpm
